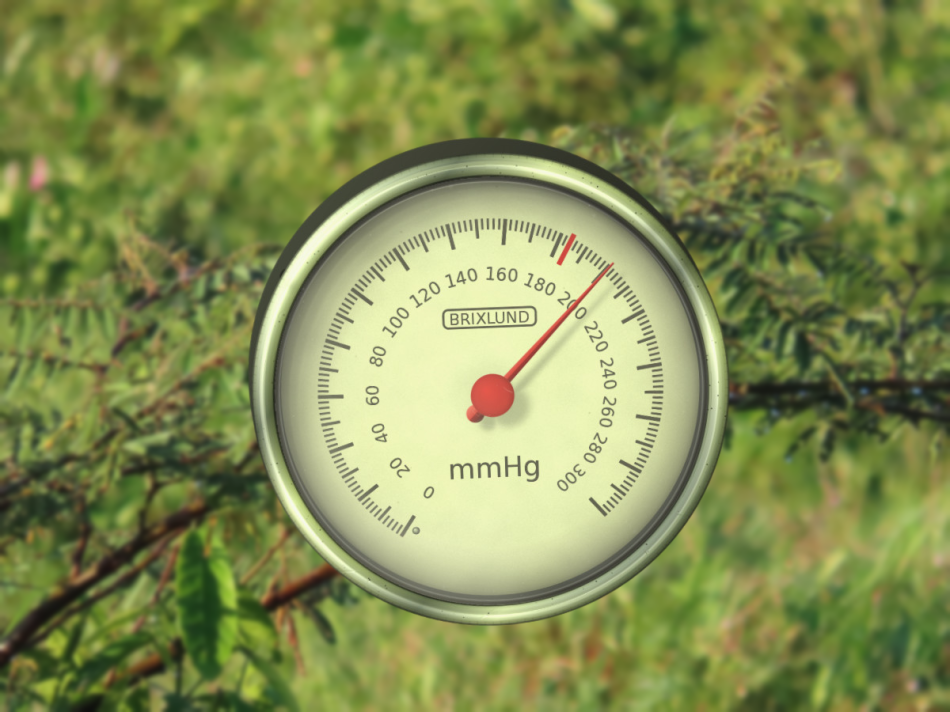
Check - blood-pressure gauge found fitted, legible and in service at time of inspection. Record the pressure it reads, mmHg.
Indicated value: 200 mmHg
